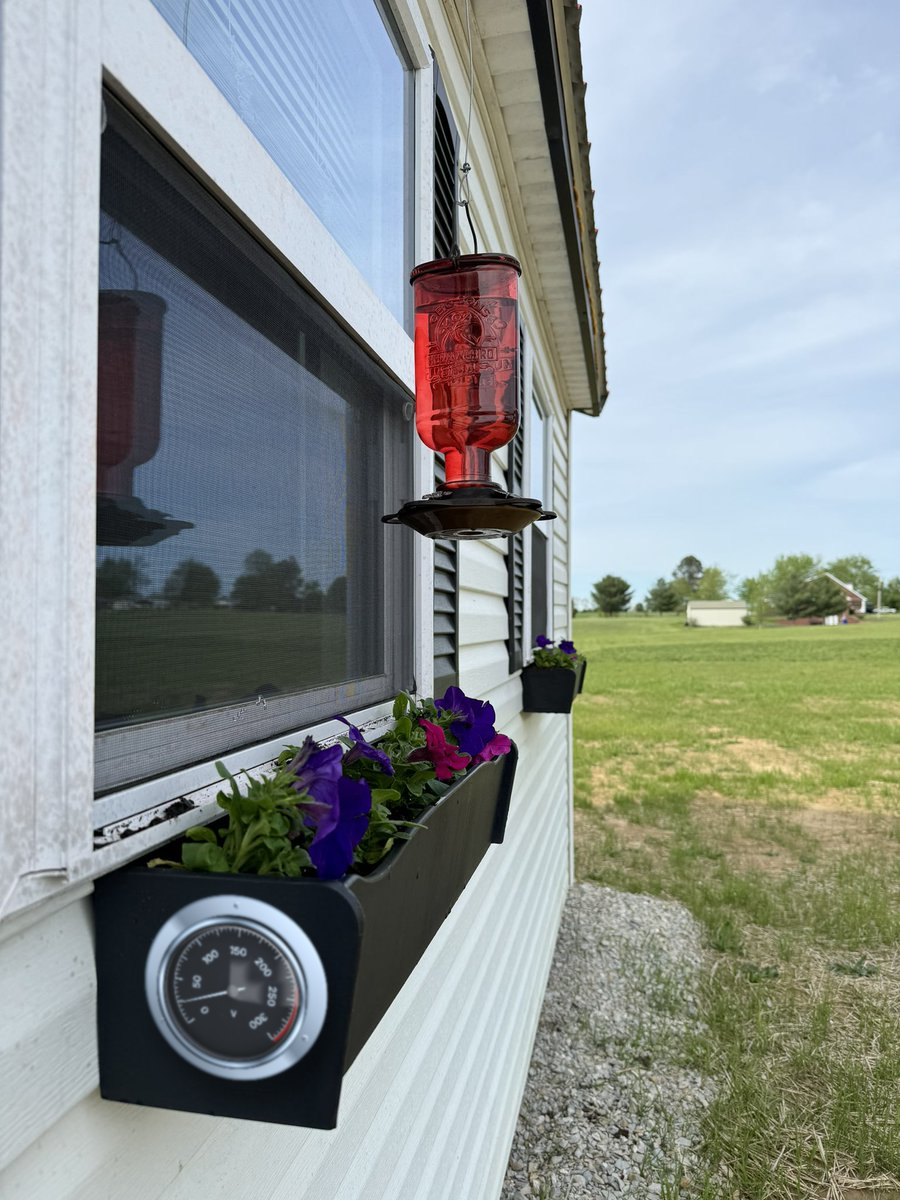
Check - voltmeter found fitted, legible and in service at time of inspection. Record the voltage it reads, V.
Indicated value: 25 V
